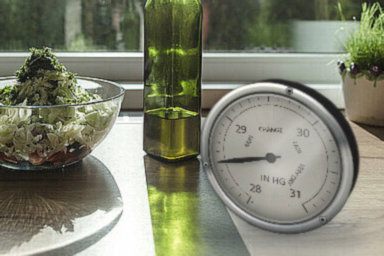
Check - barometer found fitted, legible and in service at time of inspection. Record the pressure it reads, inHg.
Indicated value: 28.5 inHg
